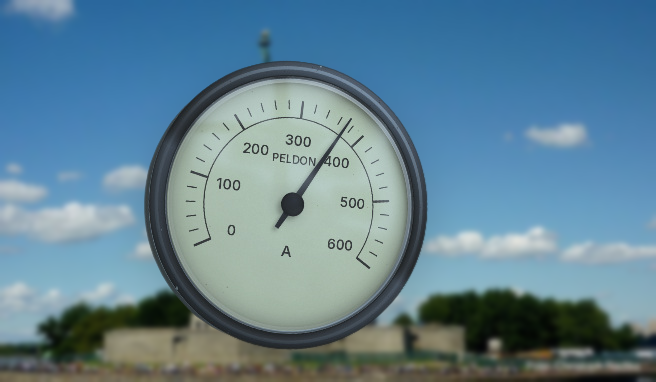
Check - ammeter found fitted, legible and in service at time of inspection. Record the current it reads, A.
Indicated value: 370 A
